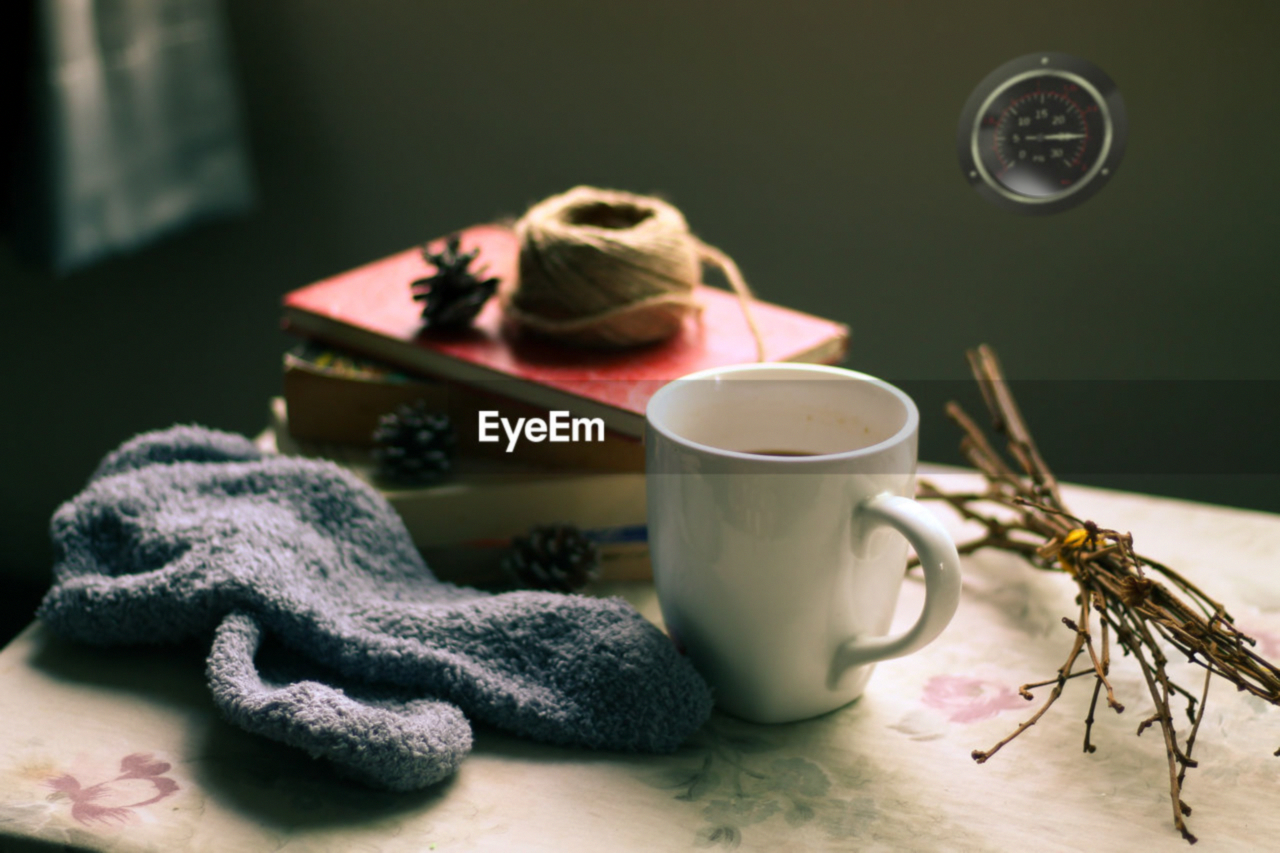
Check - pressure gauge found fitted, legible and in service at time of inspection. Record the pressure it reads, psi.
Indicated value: 25 psi
